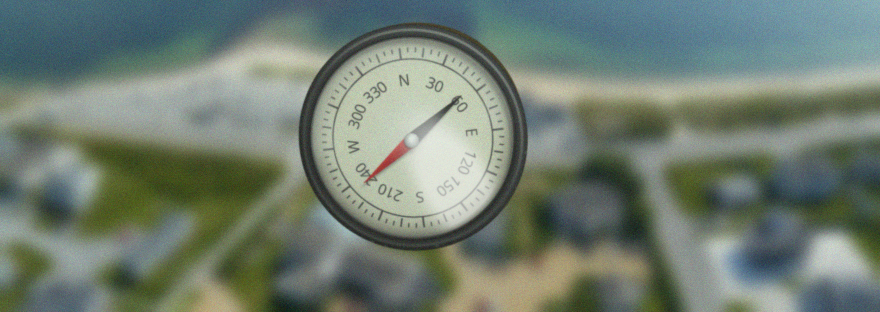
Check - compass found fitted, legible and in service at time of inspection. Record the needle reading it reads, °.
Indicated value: 235 °
